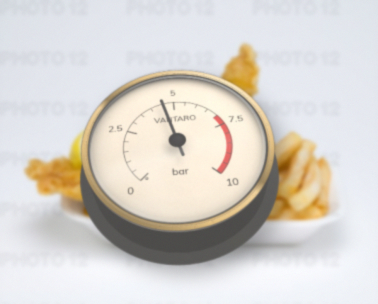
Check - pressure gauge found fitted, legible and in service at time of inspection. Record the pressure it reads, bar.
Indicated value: 4.5 bar
